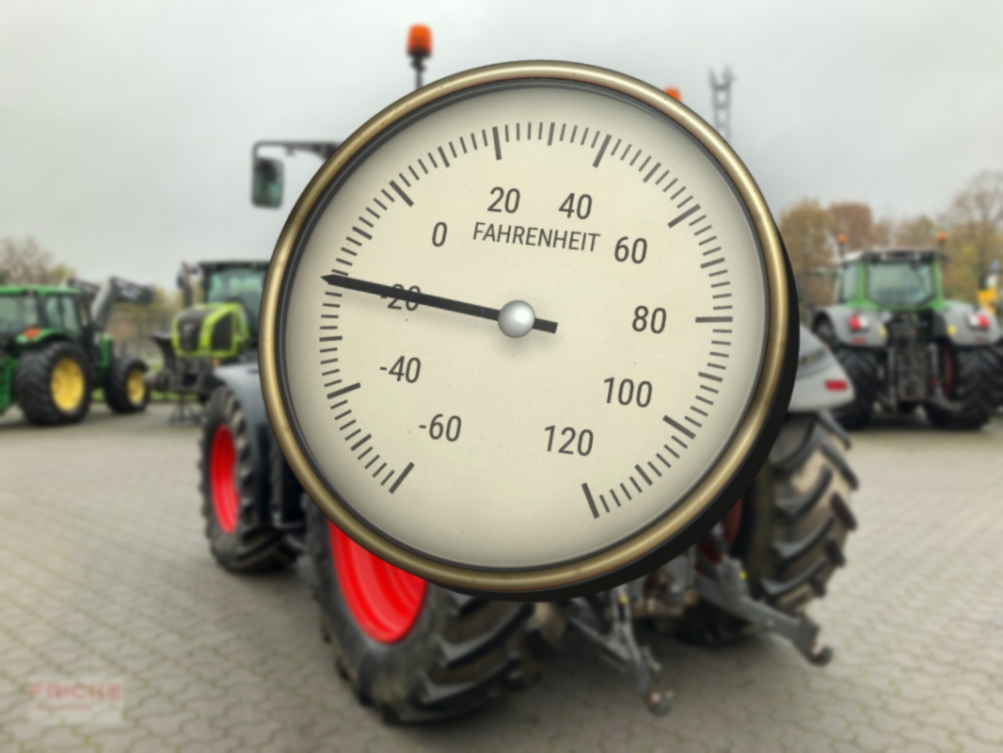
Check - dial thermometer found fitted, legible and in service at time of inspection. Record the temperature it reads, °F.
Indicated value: -20 °F
